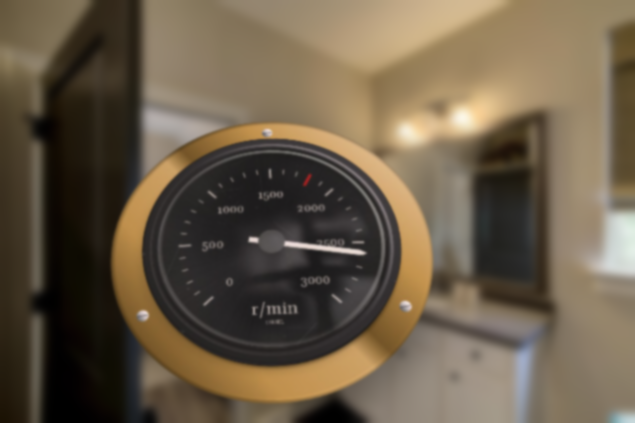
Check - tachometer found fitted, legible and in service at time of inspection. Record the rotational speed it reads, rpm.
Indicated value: 2600 rpm
